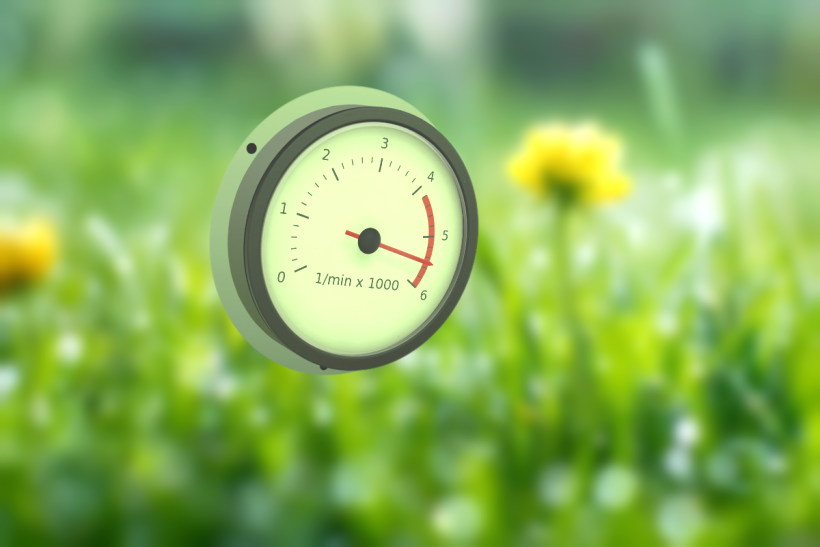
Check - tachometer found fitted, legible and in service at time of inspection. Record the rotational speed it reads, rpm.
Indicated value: 5500 rpm
